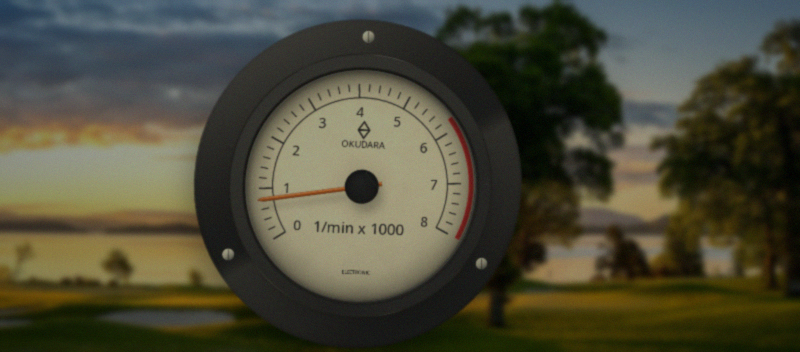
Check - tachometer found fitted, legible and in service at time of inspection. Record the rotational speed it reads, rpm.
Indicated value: 800 rpm
